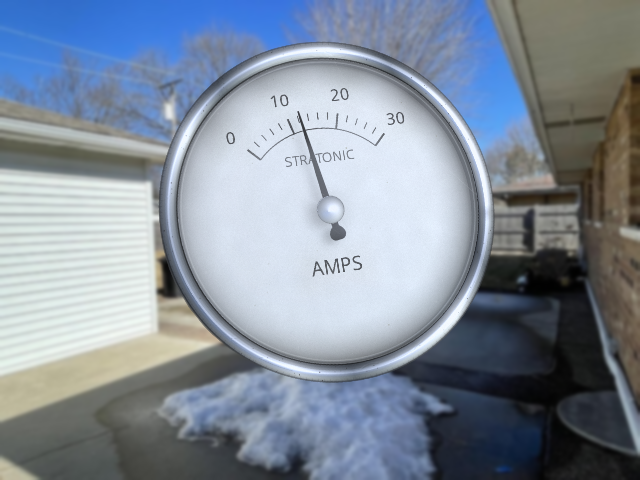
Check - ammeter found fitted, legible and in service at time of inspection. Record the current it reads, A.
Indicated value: 12 A
